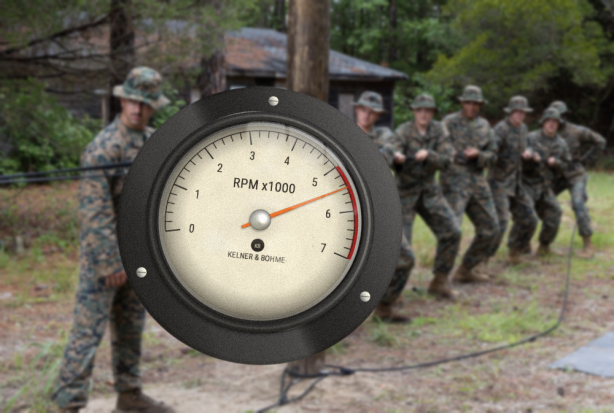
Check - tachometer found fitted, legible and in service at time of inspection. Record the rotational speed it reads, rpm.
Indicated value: 5500 rpm
